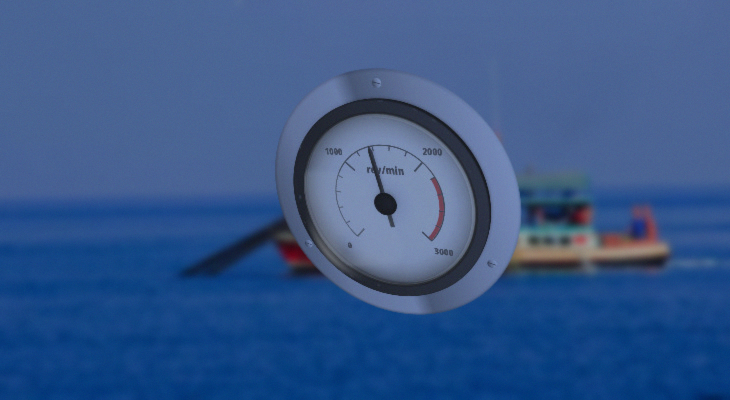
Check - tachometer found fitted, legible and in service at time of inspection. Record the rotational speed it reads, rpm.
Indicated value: 1400 rpm
